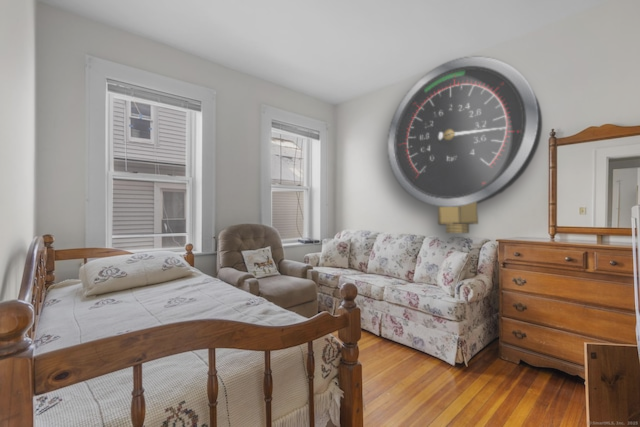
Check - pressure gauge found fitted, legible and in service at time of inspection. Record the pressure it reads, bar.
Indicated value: 3.4 bar
